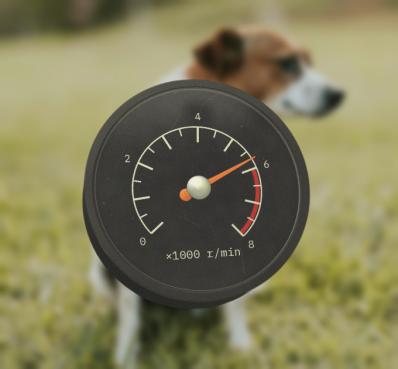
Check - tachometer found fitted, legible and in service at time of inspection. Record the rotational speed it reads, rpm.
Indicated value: 5750 rpm
